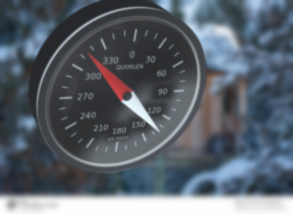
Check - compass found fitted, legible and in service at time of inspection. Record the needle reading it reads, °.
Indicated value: 315 °
